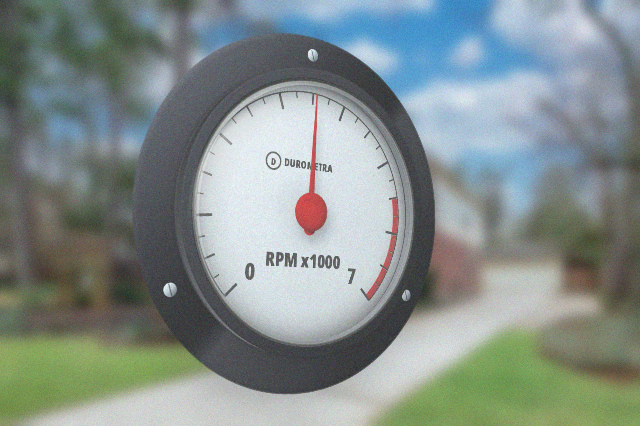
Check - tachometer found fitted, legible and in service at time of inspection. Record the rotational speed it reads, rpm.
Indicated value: 3500 rpm
